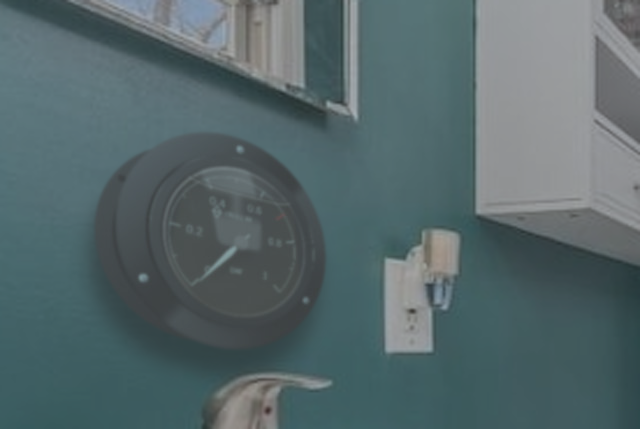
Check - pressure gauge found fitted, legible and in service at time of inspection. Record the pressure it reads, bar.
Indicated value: 0 bar
